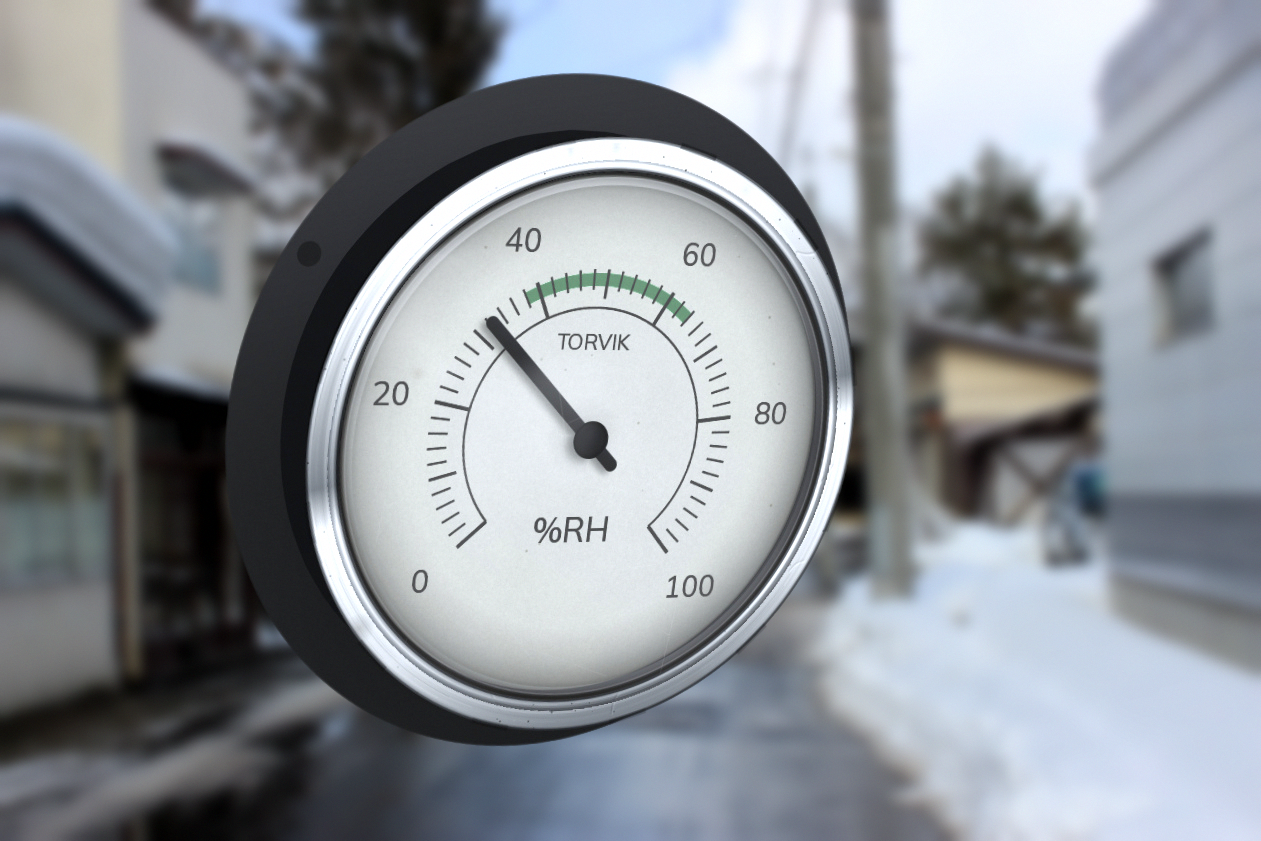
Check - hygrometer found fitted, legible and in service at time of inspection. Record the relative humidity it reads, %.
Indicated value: 32 %
